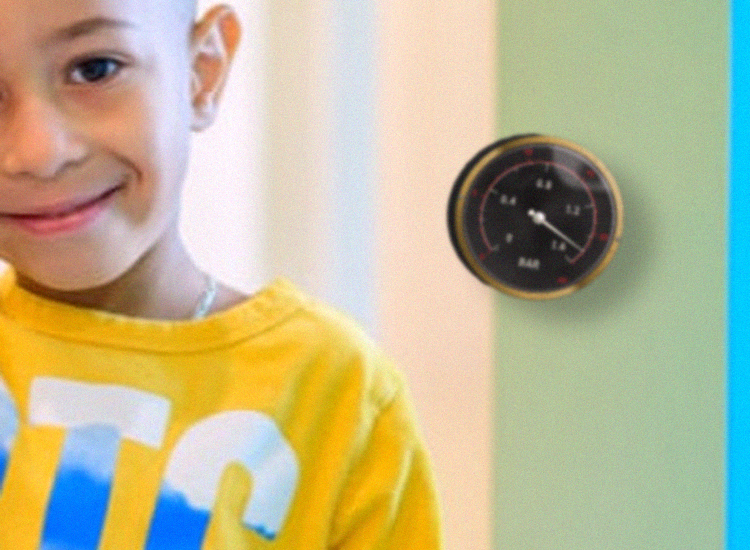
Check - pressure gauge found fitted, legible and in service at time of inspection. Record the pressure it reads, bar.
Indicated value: 1.5 bar
